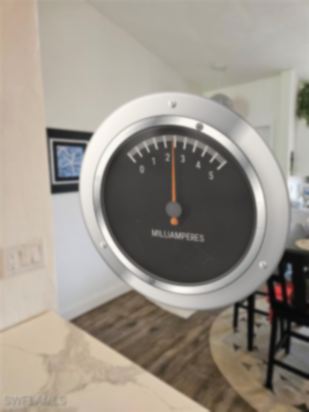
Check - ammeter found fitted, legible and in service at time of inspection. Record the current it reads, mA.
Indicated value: 2.5 mA
